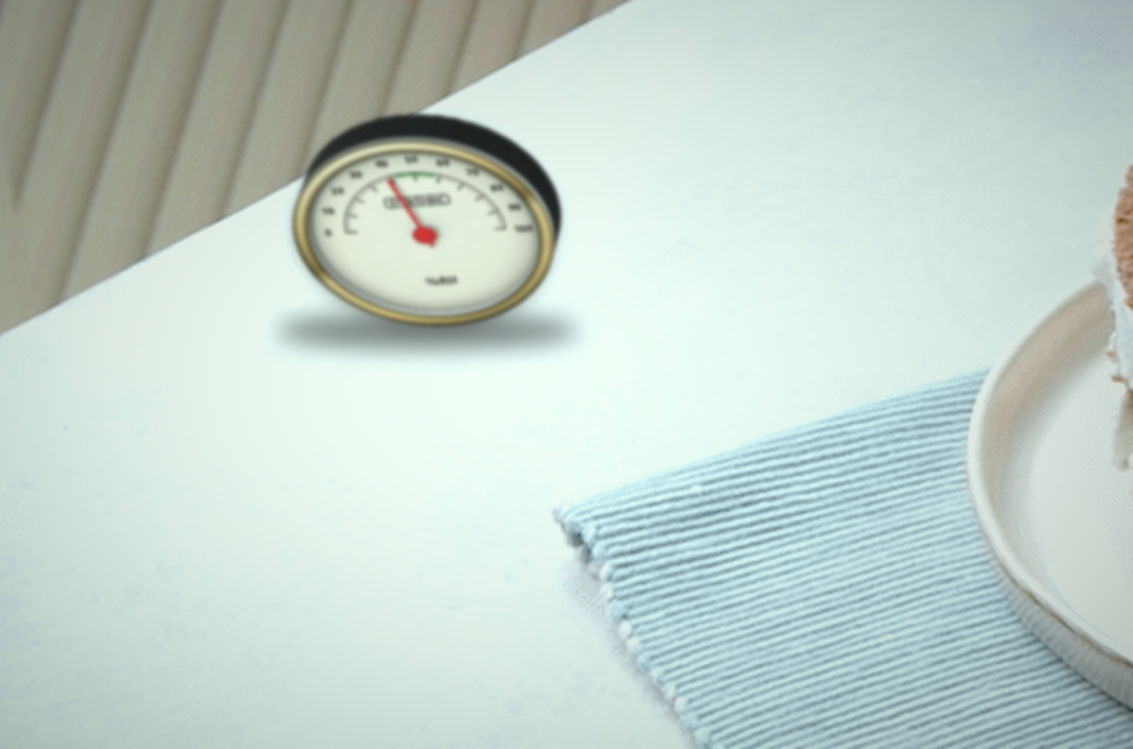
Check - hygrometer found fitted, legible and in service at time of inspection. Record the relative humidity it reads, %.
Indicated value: 40 %
